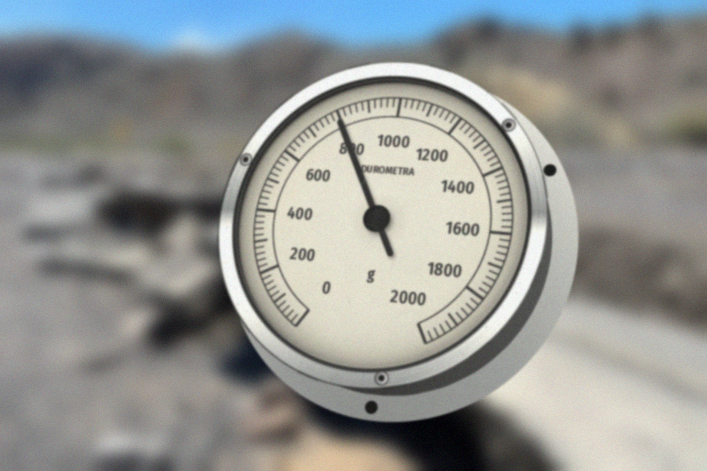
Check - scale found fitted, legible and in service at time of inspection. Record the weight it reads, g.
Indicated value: 800 g
